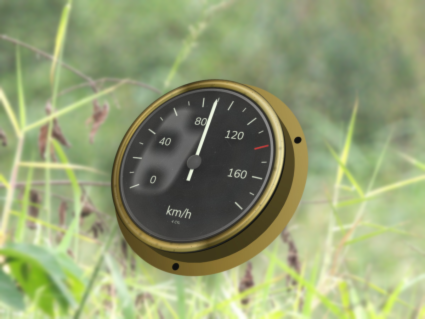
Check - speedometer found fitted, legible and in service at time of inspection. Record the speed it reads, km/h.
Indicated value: 90 km/h
